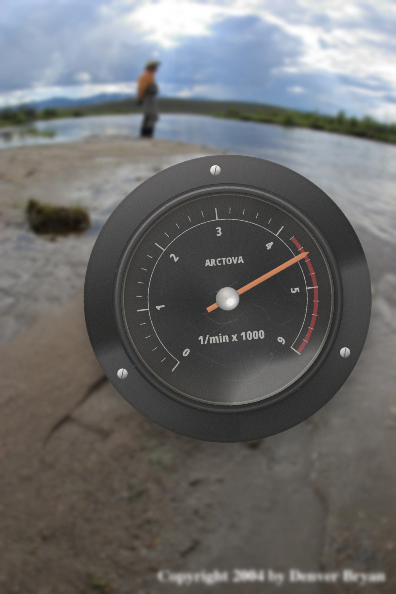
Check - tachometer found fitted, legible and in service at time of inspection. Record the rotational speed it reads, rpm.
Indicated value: 4500 rpm
